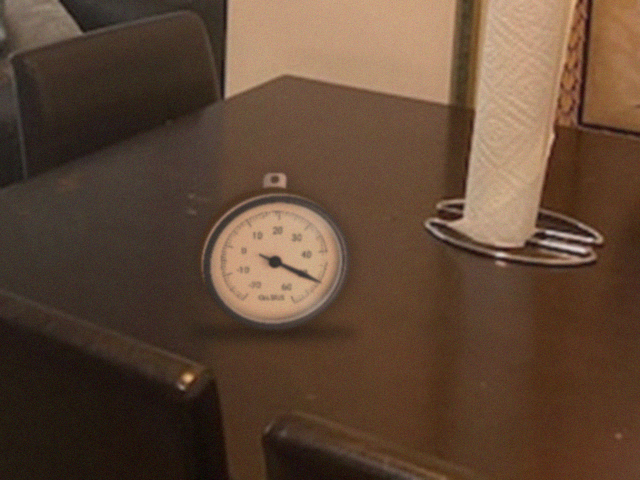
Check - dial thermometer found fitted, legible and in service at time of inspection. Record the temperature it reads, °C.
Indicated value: 50 °C
